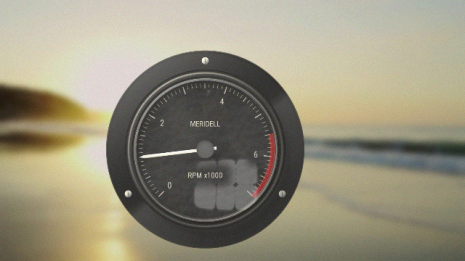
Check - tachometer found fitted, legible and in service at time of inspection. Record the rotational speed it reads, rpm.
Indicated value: 1000 rpm
